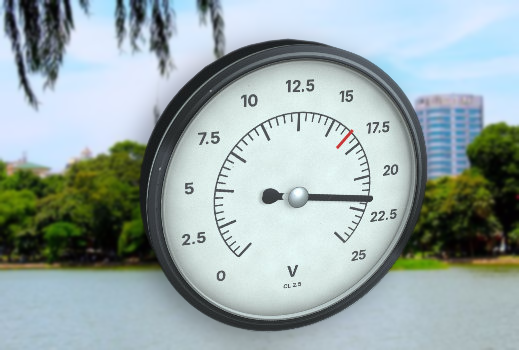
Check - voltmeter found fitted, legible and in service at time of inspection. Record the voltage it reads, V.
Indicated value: 21.5 V
